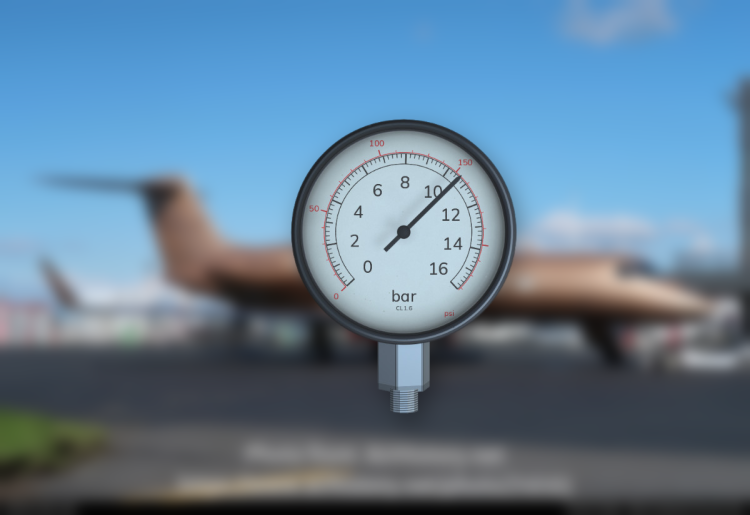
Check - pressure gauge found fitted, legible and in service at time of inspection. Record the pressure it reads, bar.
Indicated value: 10.6 bar
